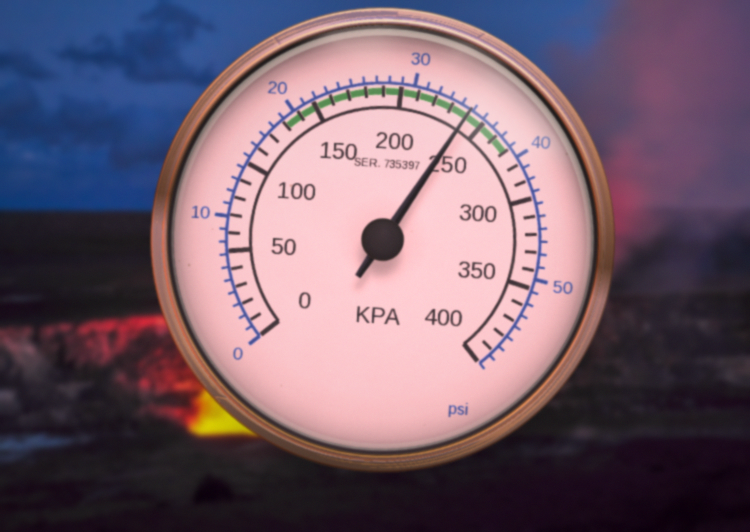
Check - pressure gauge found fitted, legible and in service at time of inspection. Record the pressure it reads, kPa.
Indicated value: 240 kPa
